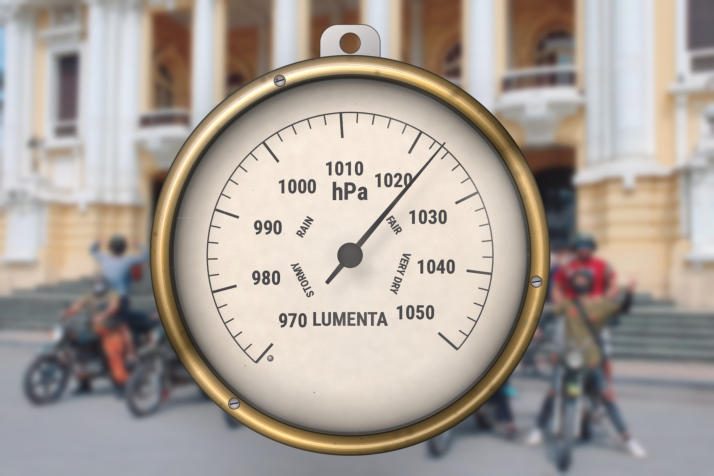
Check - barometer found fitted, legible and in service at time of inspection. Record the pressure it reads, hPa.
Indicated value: 1023 hPa
